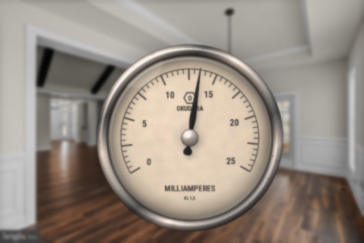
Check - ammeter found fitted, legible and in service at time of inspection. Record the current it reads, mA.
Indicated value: 13.5 mA
